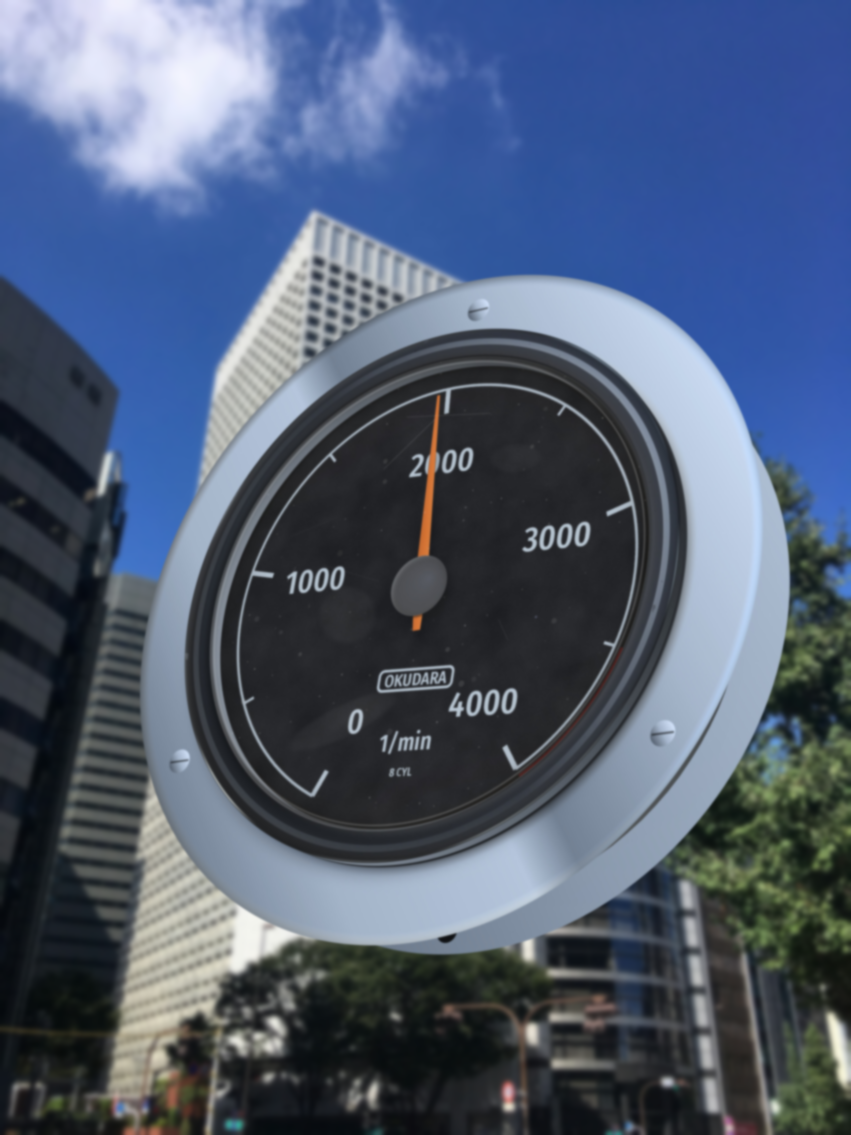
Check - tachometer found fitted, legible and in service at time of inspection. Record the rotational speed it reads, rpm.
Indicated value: 2000 rpm
